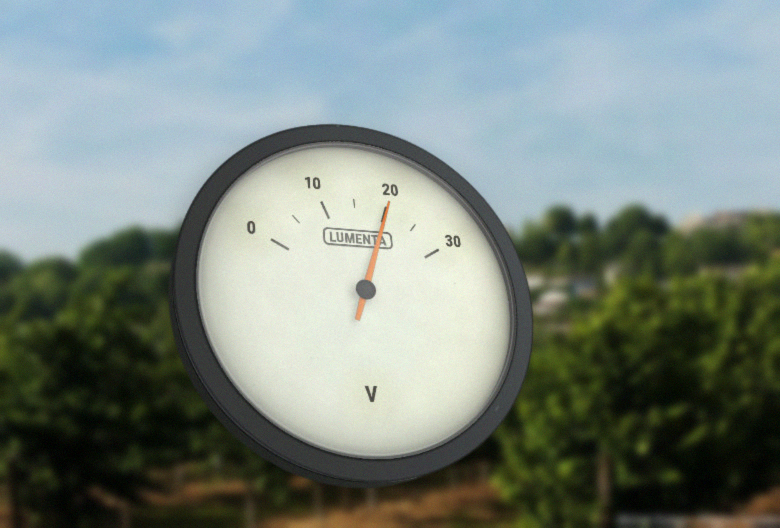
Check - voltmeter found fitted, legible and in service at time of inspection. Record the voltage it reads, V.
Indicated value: 20 V
